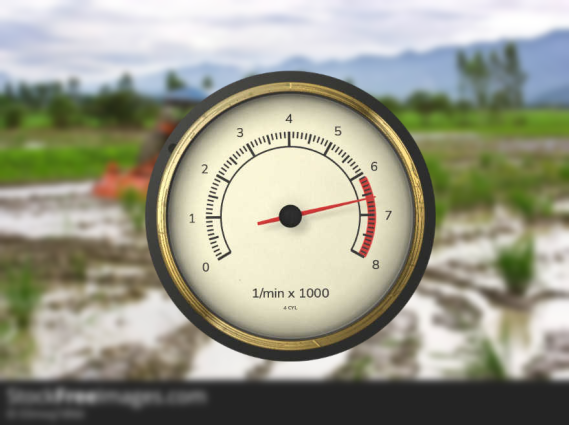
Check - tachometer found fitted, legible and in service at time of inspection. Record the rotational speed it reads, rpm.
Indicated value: 6600 rpm
